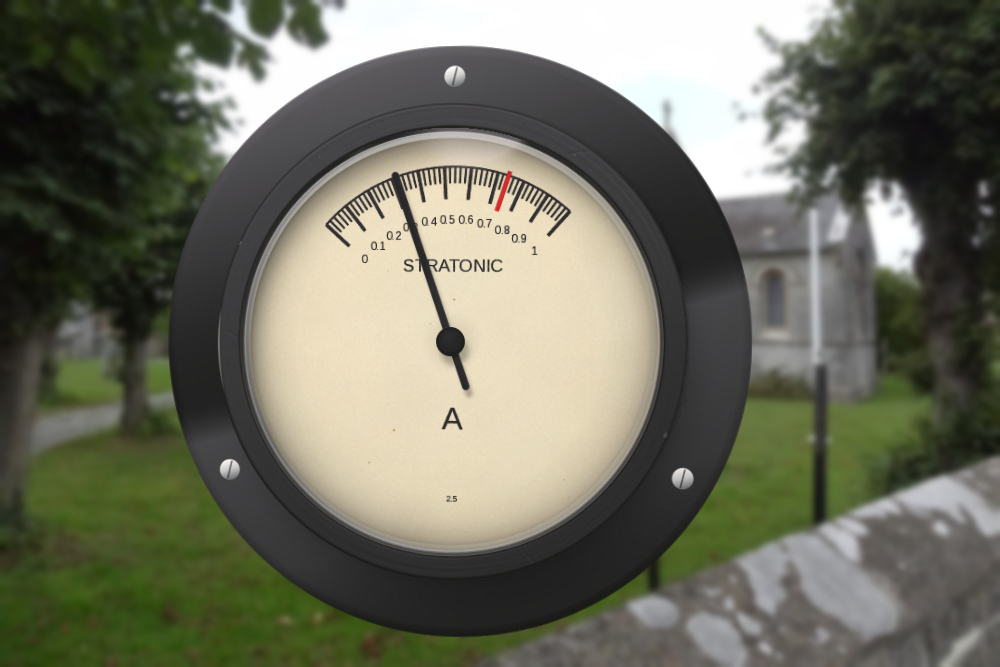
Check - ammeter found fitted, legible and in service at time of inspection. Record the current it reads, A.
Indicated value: 0.32 A
